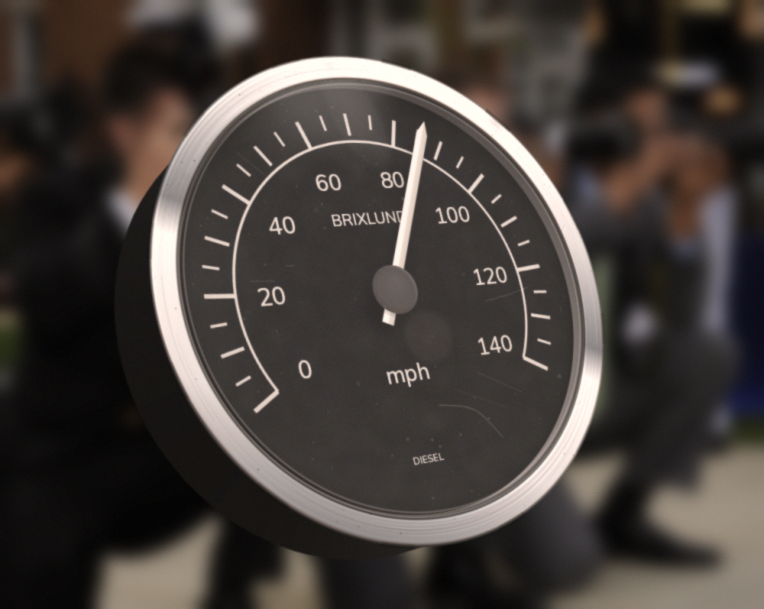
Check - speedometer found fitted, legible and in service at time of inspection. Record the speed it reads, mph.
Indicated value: 85 mph
